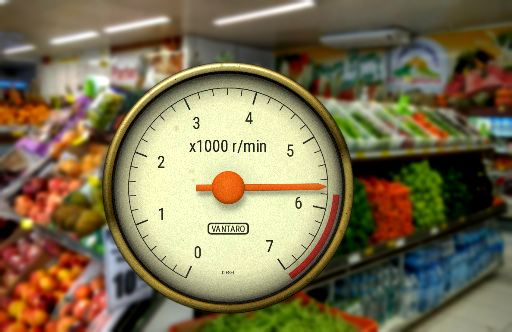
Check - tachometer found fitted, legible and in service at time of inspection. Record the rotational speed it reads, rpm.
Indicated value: 5700 rpm
